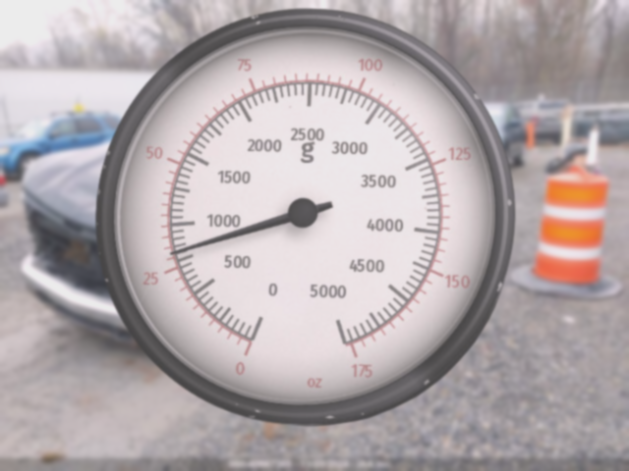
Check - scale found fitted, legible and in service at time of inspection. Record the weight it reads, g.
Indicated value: 800 g
